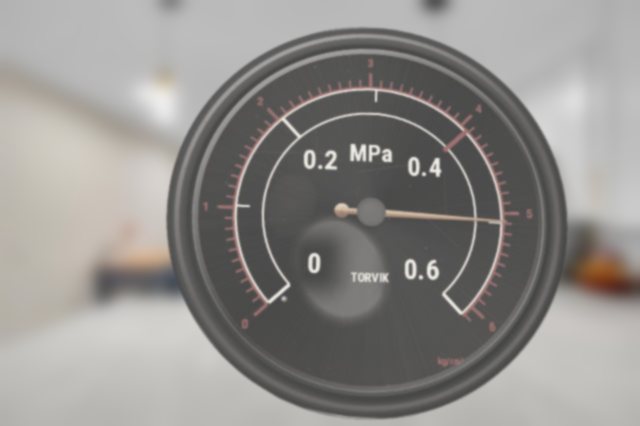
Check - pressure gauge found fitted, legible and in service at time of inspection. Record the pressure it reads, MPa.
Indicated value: 0.5 MPa
